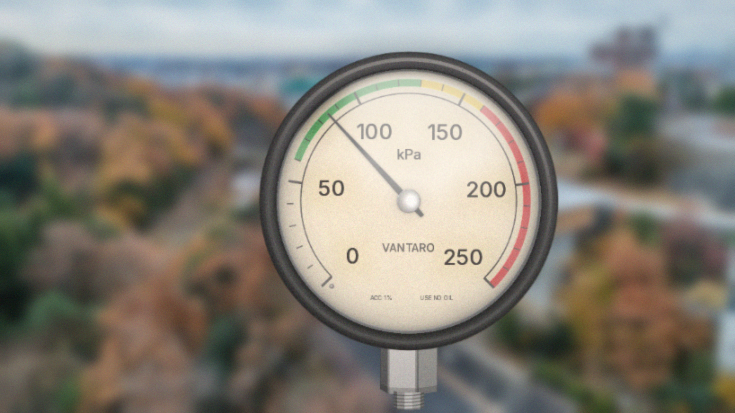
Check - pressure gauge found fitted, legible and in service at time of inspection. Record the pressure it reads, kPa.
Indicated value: 85 kPa
